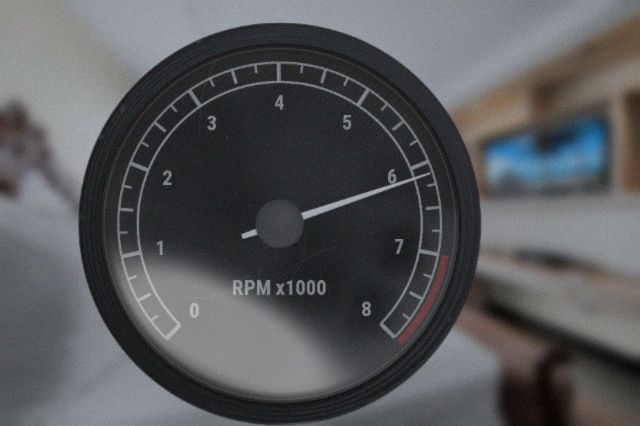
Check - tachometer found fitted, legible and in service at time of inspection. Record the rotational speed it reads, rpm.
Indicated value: 6125 rpm
